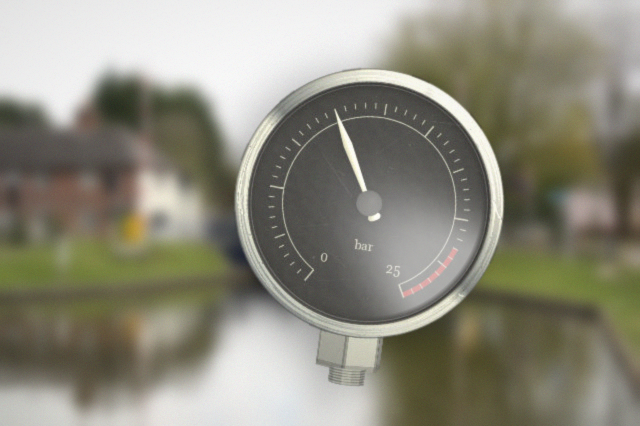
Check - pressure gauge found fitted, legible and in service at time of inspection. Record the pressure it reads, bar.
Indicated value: 10 bar
